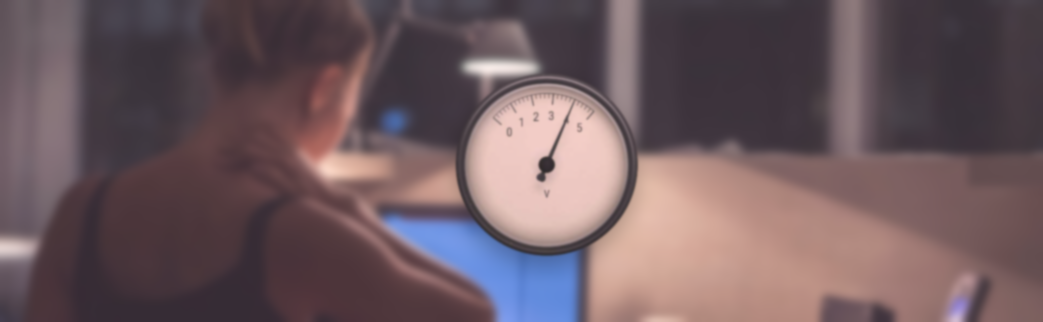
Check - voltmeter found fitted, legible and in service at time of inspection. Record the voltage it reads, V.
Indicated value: 4 V
